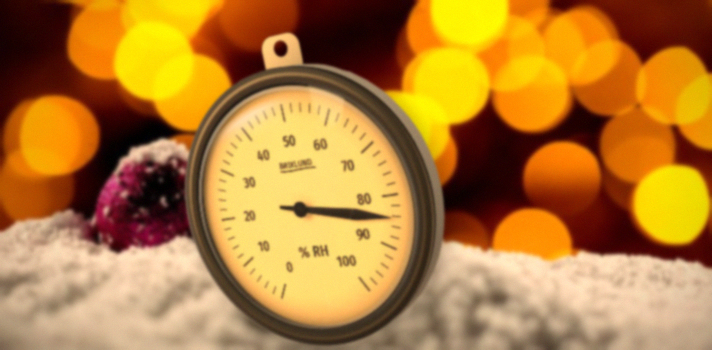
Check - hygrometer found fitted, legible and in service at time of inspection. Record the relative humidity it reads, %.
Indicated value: 84 %
